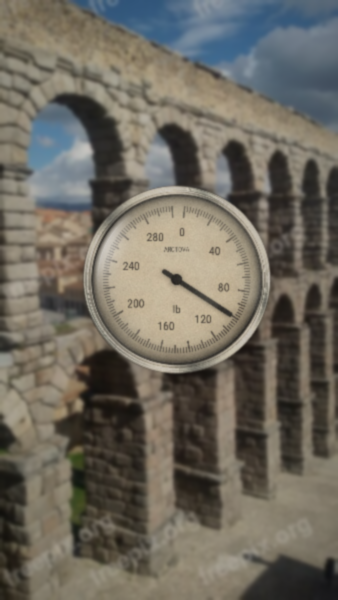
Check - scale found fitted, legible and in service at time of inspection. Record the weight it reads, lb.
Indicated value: 100 lb
